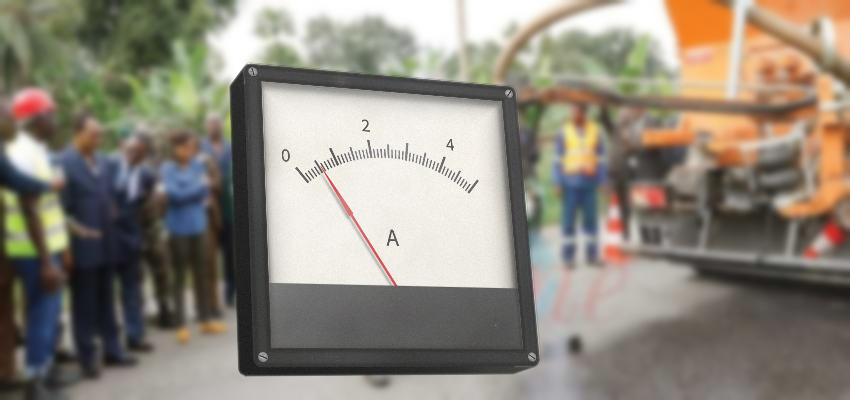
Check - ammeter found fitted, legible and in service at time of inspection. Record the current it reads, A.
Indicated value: 0.5 A
